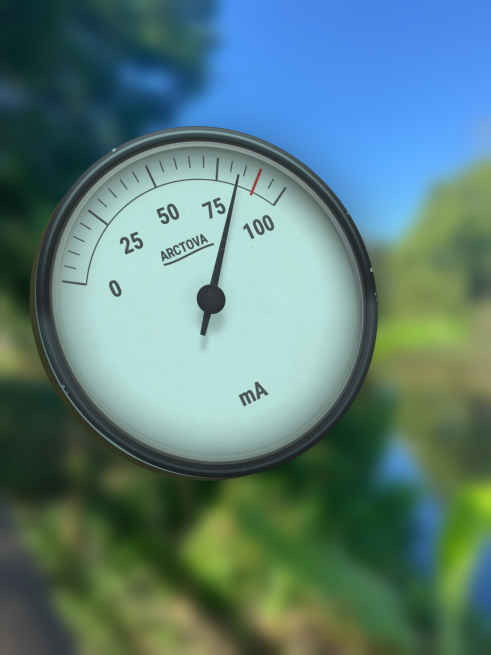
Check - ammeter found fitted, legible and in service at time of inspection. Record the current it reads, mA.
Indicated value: 82.5 mA
